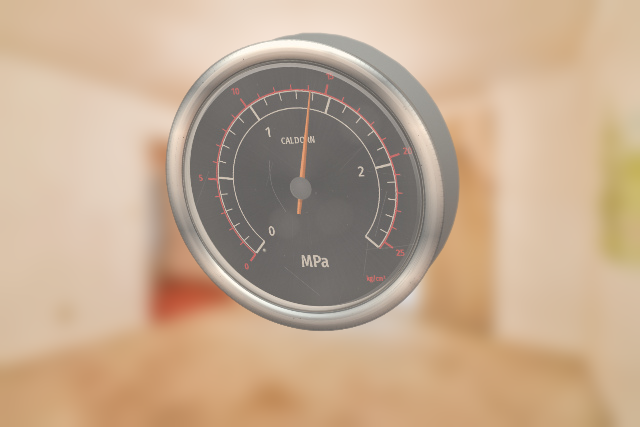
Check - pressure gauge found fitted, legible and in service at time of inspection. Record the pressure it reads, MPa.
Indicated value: 1.4 MPa
